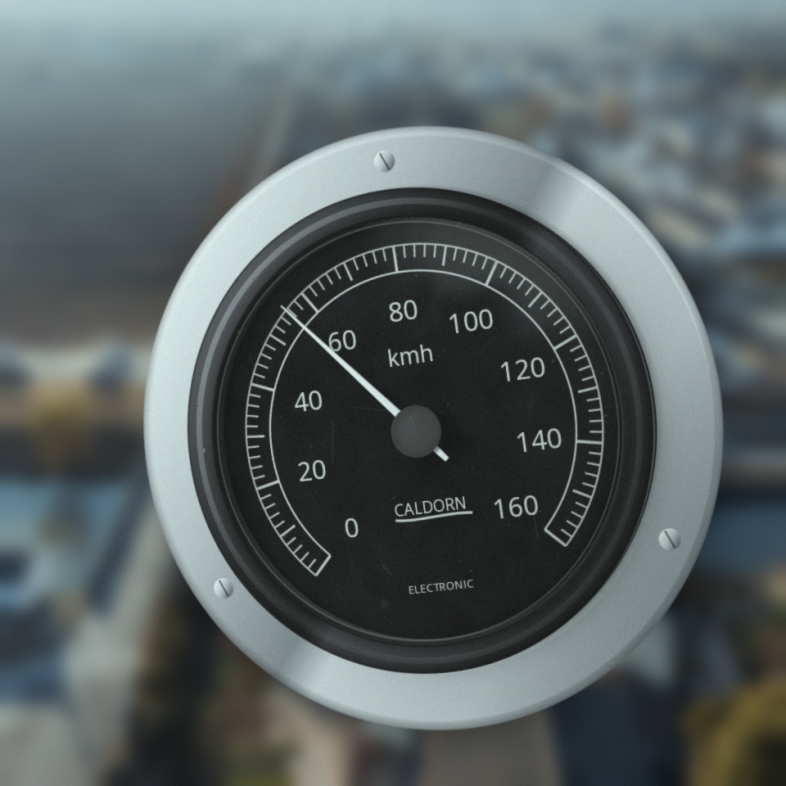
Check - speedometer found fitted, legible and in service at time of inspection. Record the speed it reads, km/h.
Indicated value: 56 km/h
